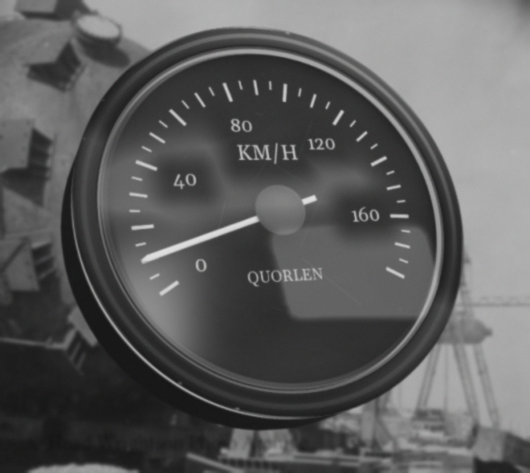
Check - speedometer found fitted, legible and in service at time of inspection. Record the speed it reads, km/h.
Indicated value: 10 km/h
